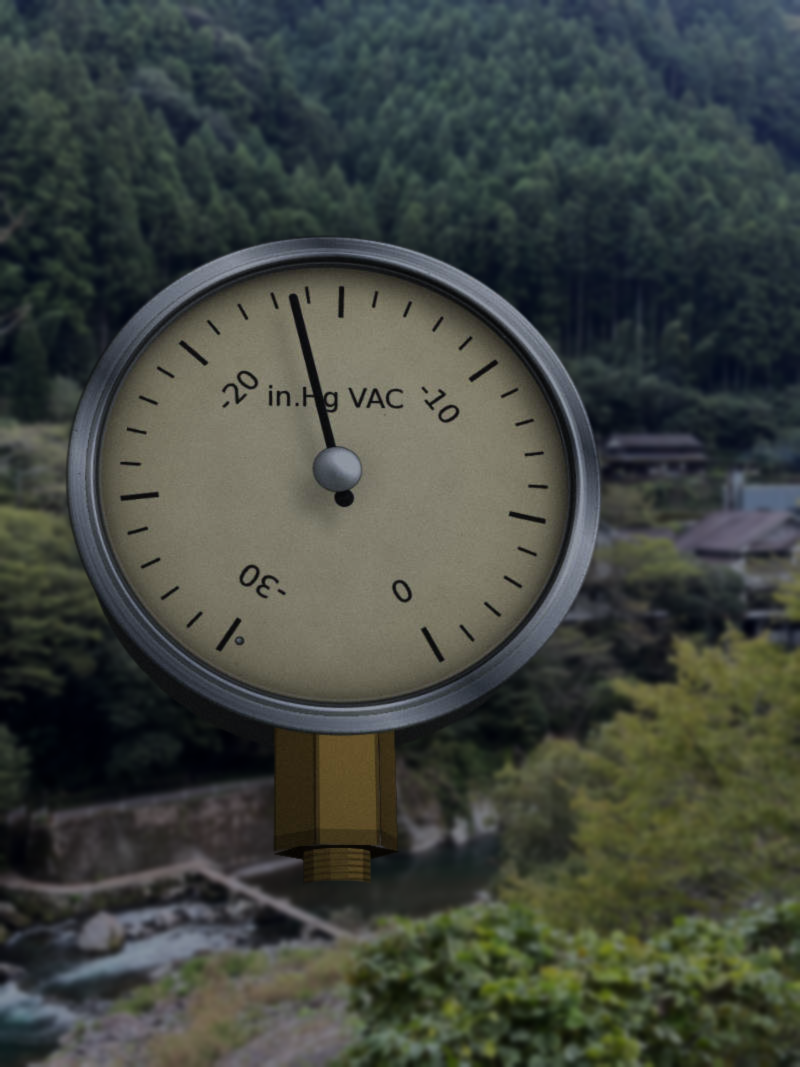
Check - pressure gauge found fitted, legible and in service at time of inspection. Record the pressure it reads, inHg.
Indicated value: -16.5 inHg
